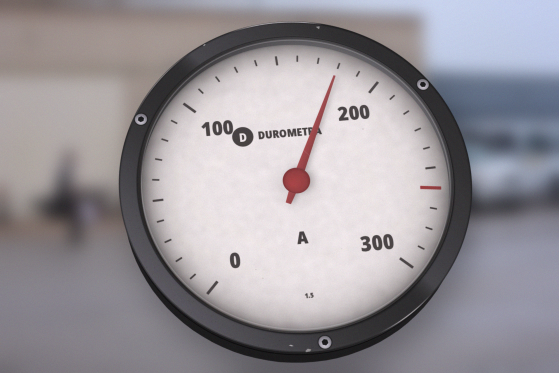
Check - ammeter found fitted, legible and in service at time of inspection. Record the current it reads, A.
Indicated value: 180 A
